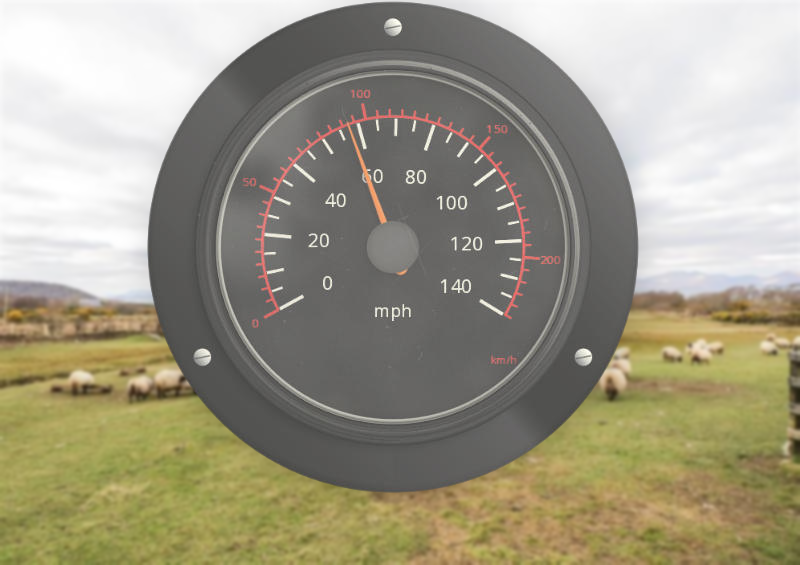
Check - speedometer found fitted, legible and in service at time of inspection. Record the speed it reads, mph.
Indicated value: 57.5 mph
